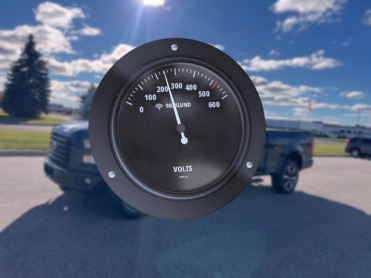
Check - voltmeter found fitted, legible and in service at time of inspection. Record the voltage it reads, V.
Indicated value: 240 V
